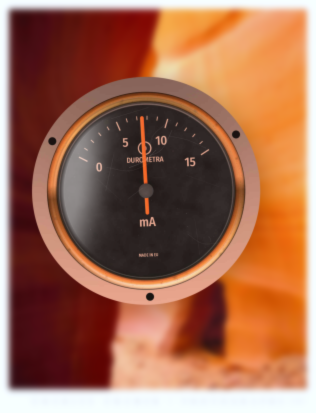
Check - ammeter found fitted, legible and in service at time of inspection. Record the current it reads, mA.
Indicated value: 7.5 mA
